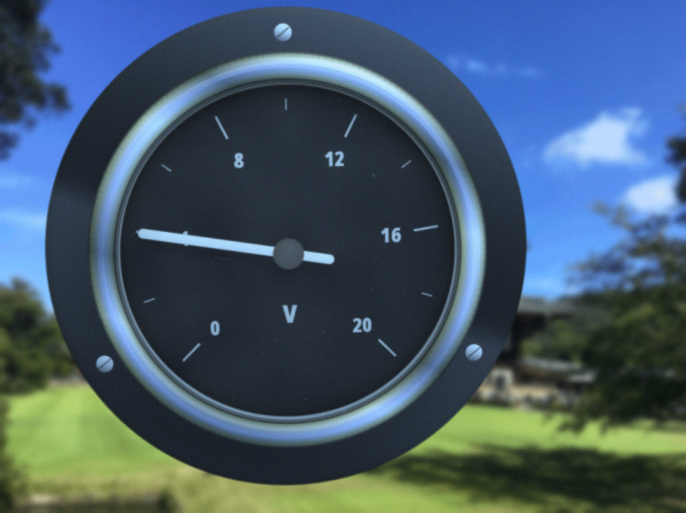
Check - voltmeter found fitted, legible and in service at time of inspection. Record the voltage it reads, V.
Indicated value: 4 V
